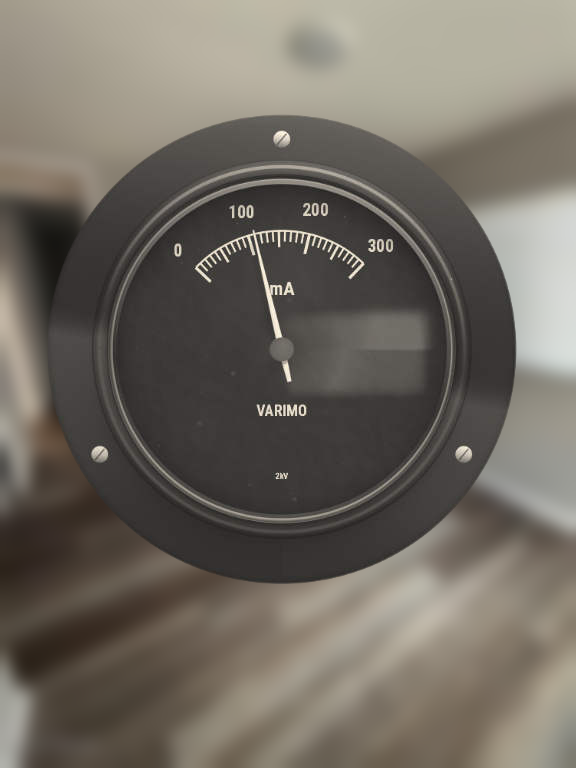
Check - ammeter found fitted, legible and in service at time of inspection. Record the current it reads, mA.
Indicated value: 110 mA
